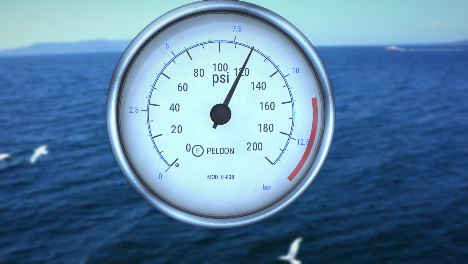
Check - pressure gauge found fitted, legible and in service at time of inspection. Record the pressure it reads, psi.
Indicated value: 120 psi
